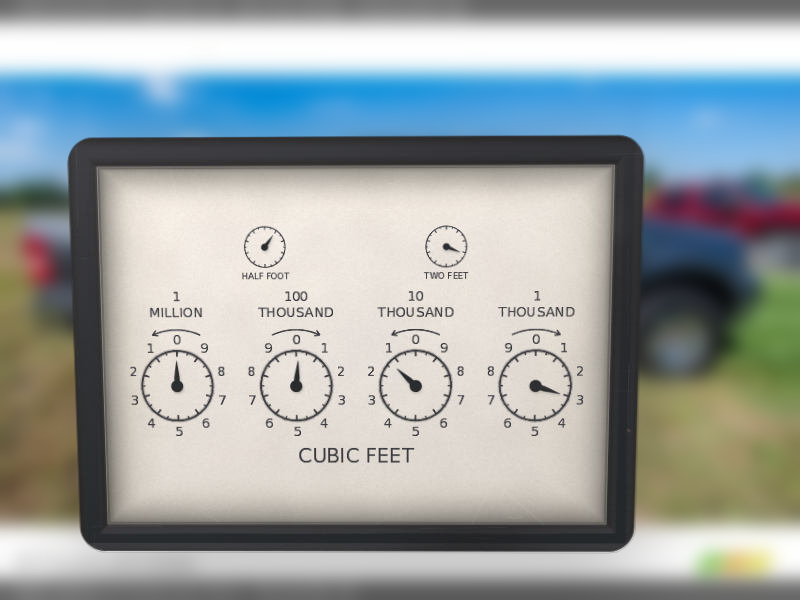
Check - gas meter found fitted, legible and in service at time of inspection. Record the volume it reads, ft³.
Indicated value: 1300 ft³
